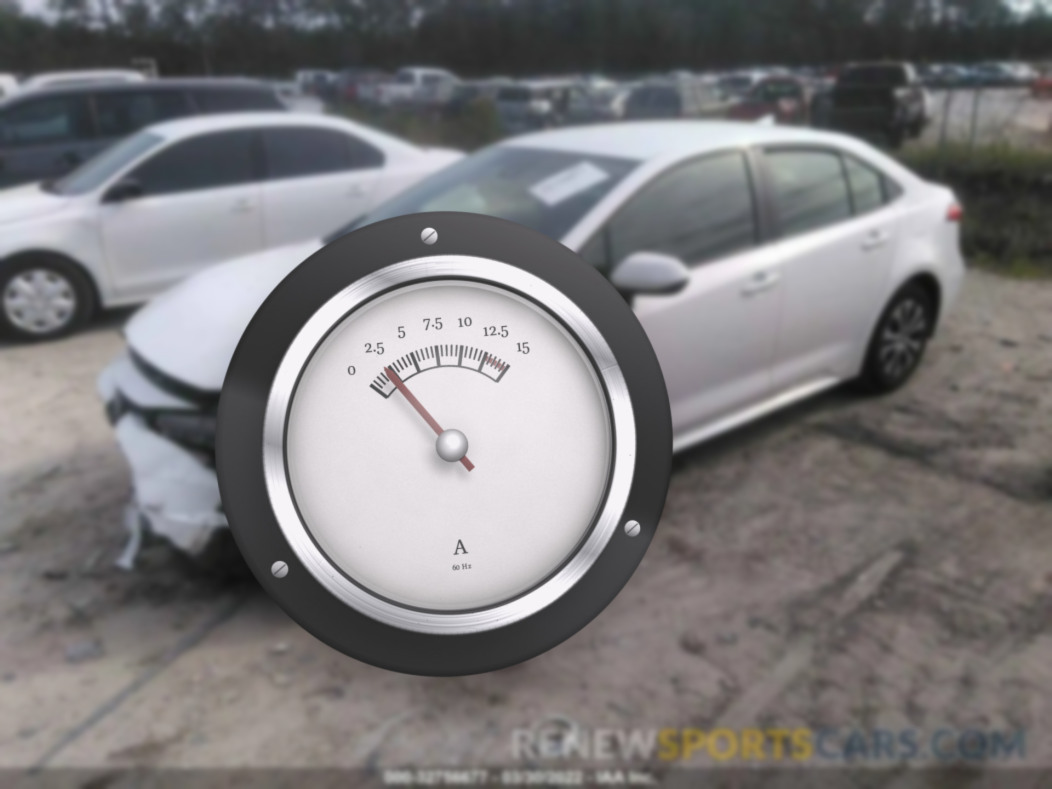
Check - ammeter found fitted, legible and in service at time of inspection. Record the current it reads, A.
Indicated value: 2 A
